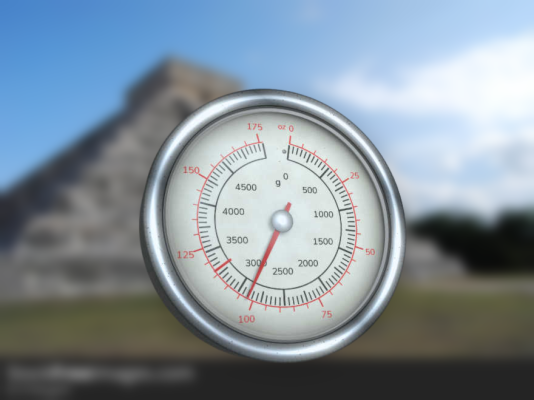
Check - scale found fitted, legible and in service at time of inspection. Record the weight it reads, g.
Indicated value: 2900 g
